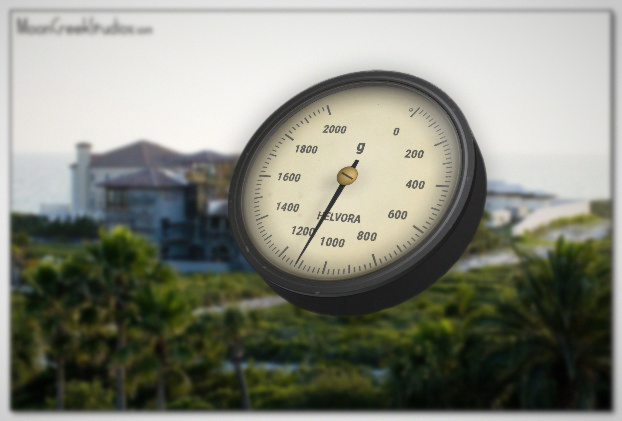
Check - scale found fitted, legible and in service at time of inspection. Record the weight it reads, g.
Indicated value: 1100 g
